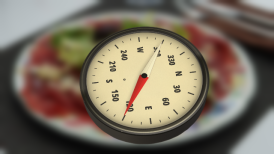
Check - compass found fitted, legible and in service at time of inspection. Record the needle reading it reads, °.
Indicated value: 120 °
